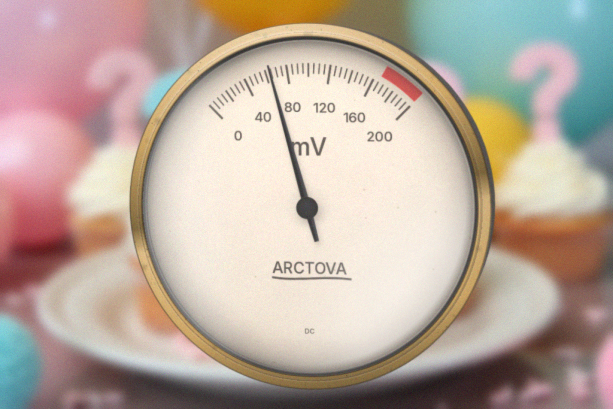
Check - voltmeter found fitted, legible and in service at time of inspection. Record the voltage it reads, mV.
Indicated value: 65 mV
